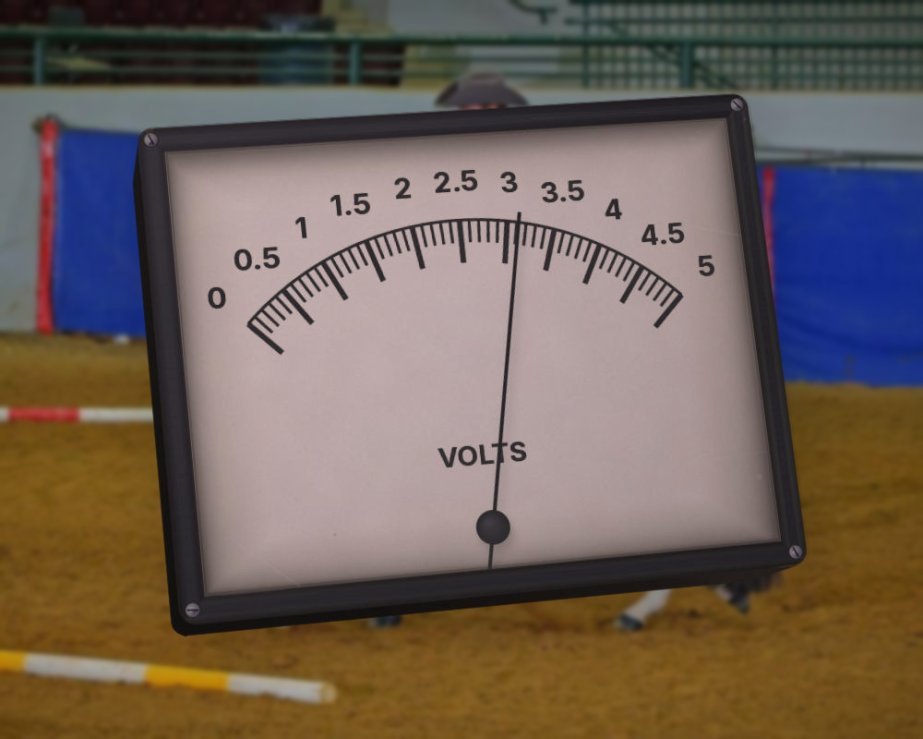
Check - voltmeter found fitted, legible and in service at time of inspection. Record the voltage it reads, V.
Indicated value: 3.1 V
